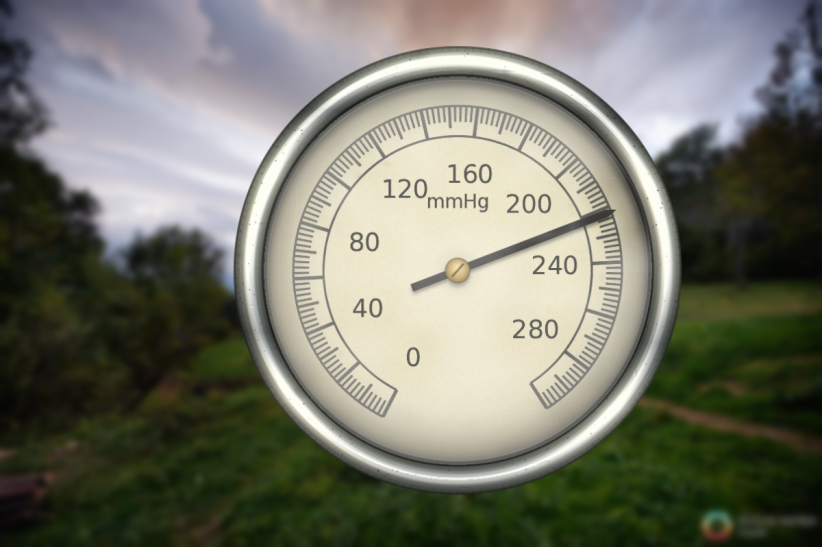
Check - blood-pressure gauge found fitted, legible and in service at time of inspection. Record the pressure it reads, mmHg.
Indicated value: 222 mmHg
